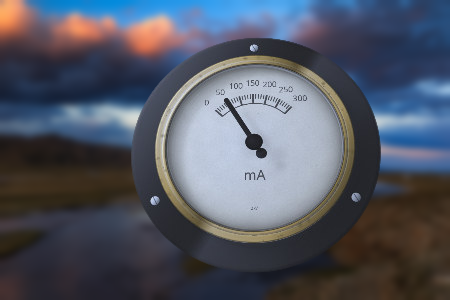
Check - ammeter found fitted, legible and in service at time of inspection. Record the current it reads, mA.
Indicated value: 50 mA
